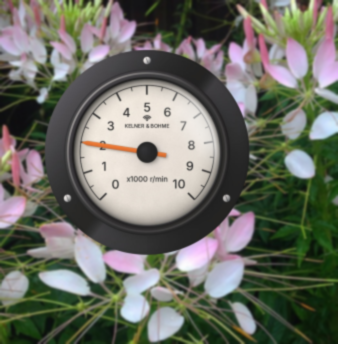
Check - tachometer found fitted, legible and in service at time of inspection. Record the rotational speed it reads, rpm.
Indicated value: 2000 rpm
